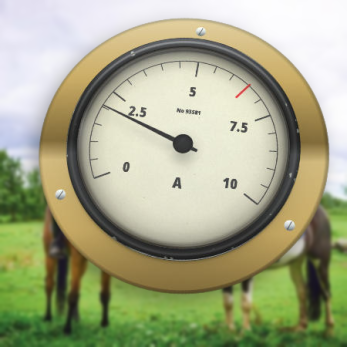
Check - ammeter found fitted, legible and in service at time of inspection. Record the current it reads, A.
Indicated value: 2 A
